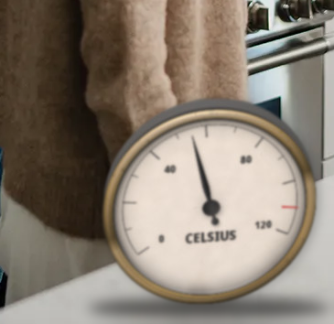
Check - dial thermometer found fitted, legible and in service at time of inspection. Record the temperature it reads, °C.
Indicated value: 55 °C
